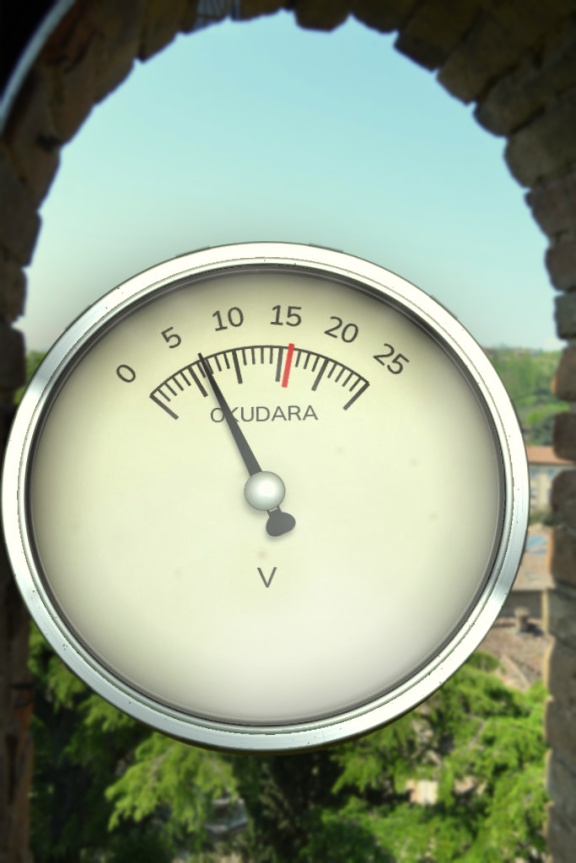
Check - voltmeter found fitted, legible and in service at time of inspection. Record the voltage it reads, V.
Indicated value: 6.5 V
